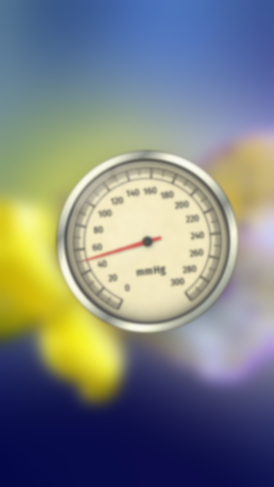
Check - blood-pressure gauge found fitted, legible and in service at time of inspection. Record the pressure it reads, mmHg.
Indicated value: 50 mmHg
